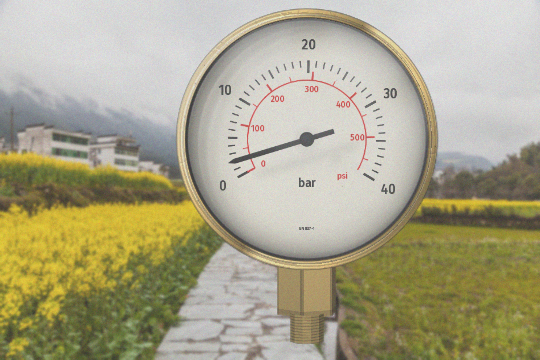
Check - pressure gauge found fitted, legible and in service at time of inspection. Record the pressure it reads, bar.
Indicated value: 2 bar
